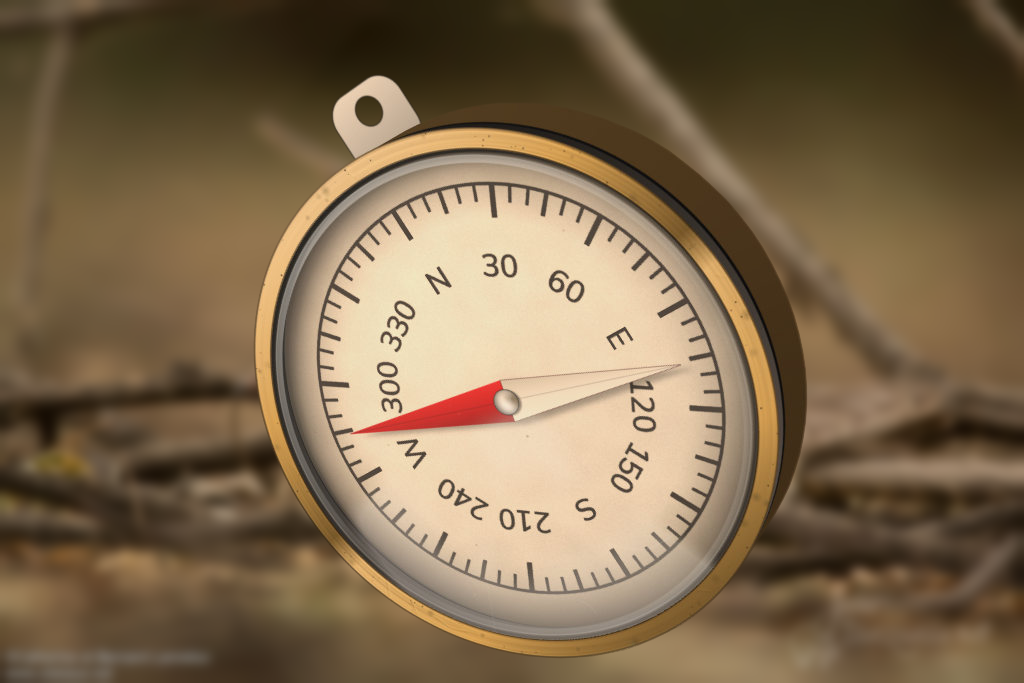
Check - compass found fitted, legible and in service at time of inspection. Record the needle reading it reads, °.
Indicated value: 285 °
